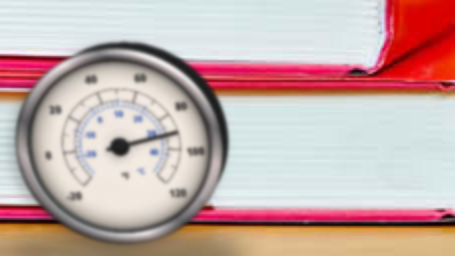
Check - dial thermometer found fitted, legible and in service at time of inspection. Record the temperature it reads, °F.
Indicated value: 90 °F
